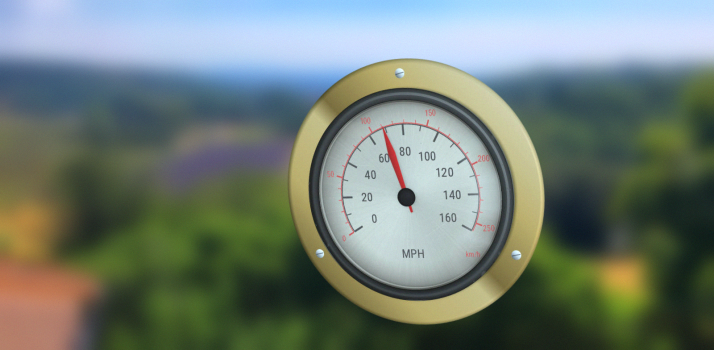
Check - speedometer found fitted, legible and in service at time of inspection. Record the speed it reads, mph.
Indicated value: 70 mph
